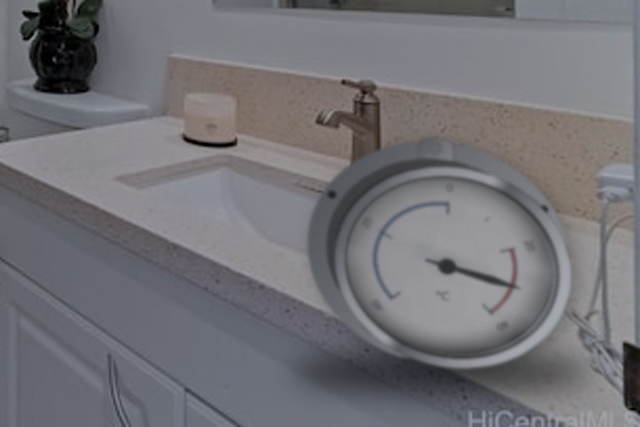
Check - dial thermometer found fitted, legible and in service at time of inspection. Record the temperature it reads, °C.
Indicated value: 30 °C
